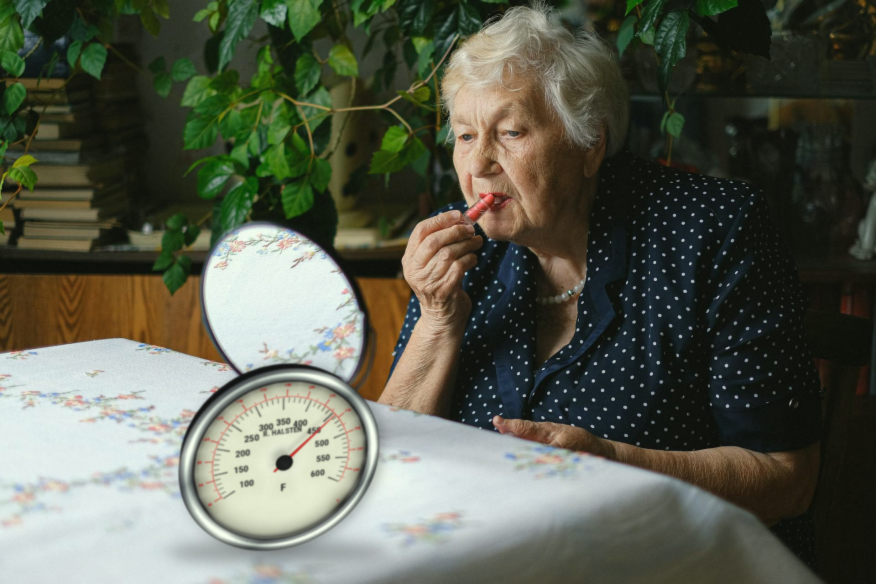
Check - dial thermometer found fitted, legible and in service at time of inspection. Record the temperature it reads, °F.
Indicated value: 450 °F
